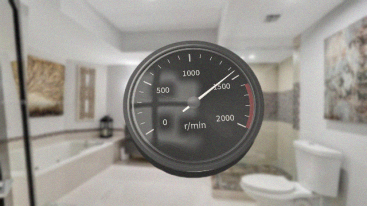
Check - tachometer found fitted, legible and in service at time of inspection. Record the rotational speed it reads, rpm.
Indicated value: 1450 rpm
